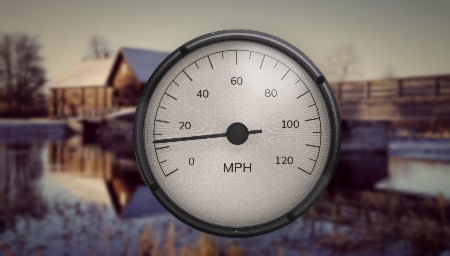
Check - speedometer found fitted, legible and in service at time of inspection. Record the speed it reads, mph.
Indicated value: 12.5 mph
